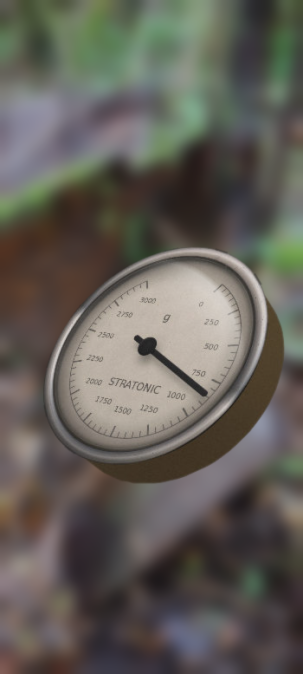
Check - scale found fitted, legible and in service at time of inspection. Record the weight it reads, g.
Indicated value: 850 g
